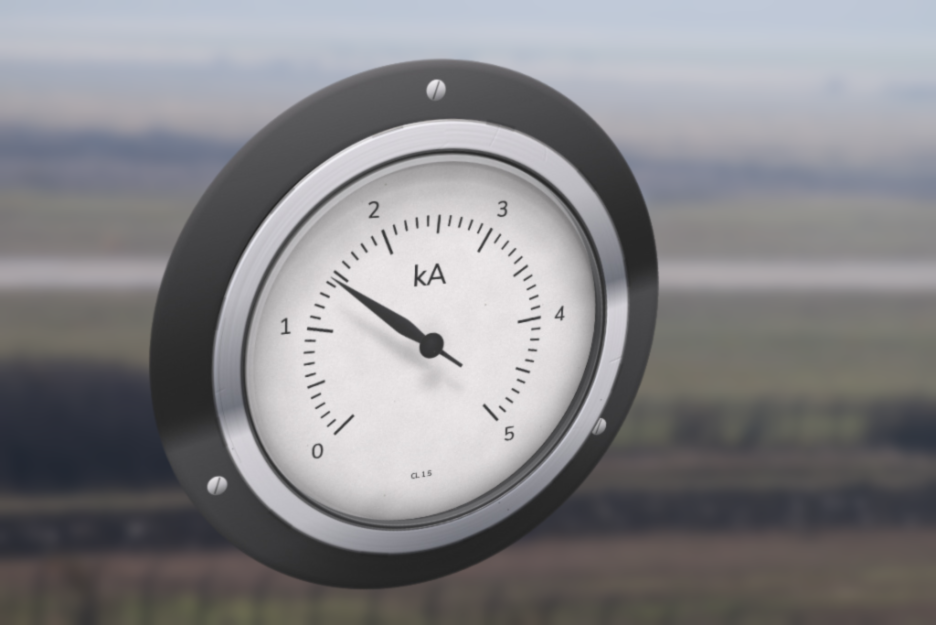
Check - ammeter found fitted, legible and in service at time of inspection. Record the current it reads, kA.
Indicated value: 1.45 kA
